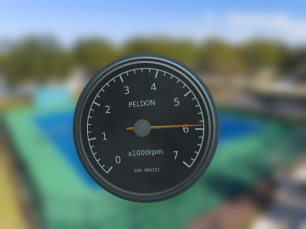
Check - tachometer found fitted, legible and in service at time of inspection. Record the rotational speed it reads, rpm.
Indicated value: 5900 rpm
